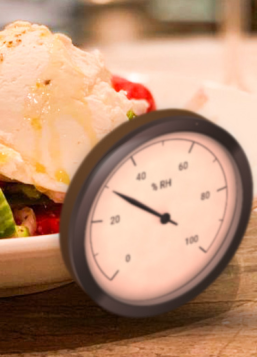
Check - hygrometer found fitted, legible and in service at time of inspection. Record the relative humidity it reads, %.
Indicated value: 30 %
